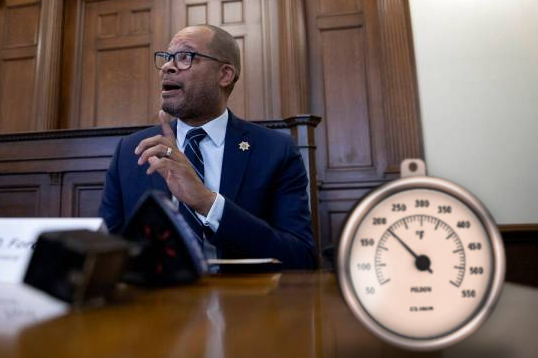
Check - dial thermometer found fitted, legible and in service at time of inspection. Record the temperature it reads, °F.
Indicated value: 200 °F
